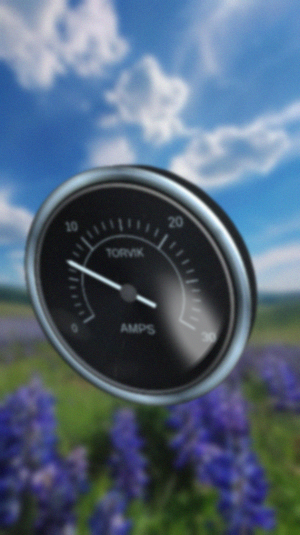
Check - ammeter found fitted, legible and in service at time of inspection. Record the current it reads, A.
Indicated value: 7 A
